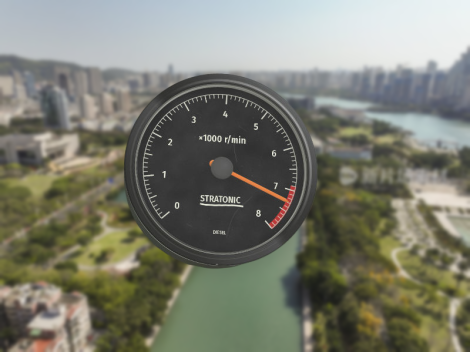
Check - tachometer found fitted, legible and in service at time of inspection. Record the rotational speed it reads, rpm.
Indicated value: 7300 rpm
